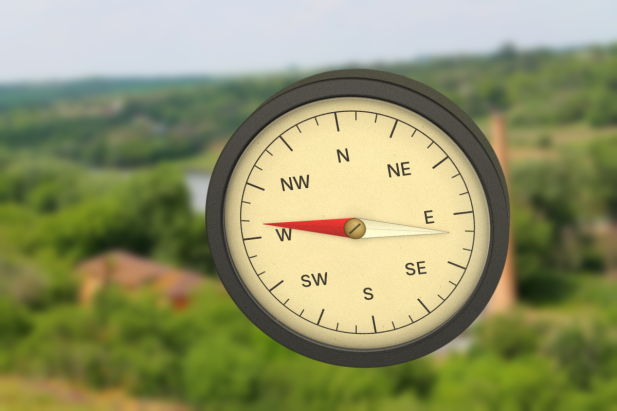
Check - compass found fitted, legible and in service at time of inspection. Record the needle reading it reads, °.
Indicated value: 280 °
